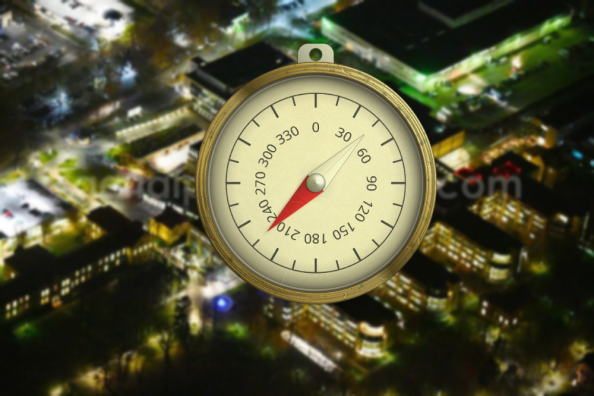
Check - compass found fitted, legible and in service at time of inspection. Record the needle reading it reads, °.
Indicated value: 225 °
